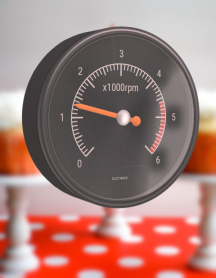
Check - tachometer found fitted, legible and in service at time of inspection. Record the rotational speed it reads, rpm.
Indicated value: 1300 rpm
